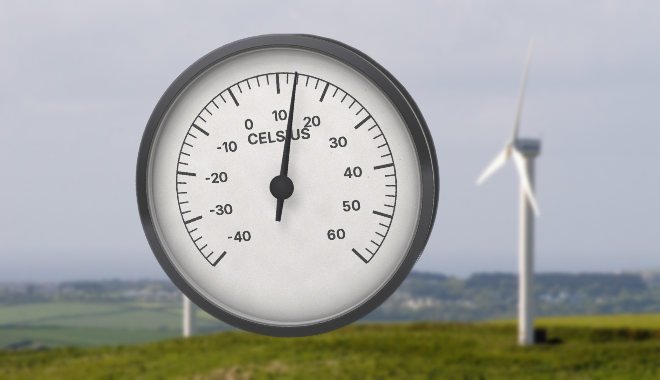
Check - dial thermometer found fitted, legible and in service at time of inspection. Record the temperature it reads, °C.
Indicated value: 14 °C
